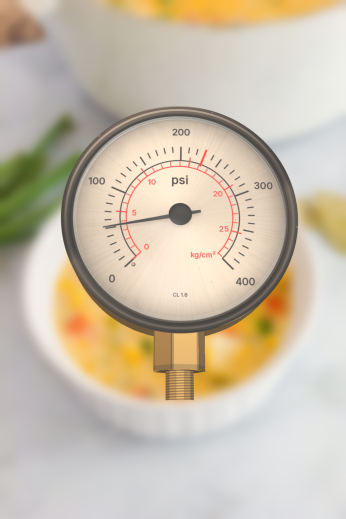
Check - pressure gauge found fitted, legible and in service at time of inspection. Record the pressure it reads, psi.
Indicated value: 50 psi
